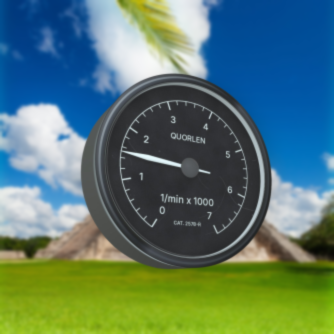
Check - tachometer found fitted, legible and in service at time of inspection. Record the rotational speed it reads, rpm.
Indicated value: 1500 rpm
